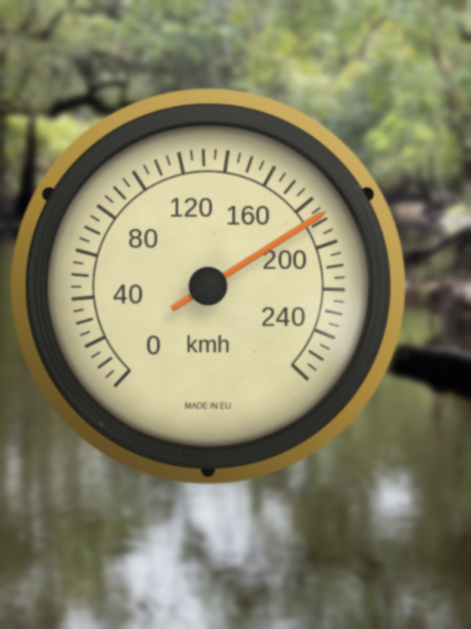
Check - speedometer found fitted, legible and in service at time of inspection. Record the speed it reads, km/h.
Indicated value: 187.5 km/h
